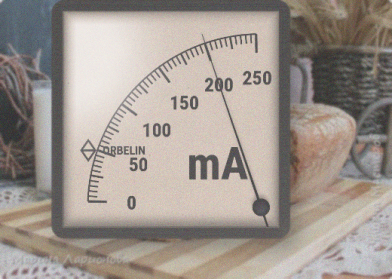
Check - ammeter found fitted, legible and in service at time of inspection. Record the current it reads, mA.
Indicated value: 200 mA
